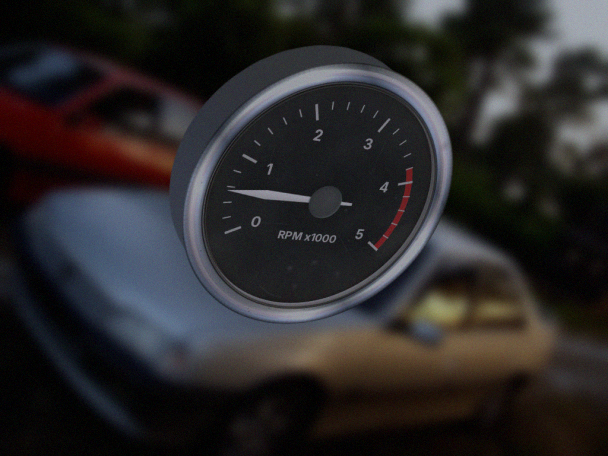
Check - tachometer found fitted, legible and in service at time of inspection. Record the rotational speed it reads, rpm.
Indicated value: 600 rpm
